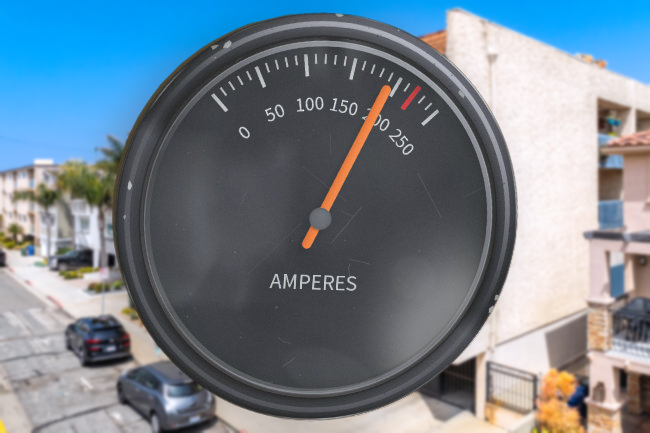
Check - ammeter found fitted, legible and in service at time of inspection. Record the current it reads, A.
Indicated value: 190 A
